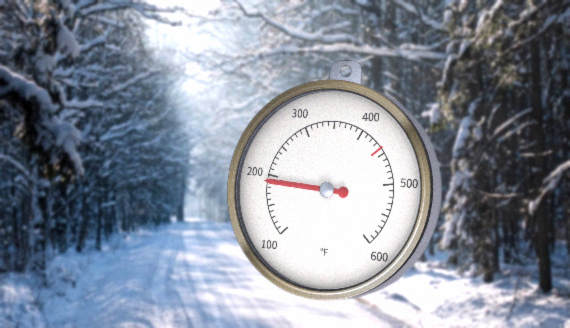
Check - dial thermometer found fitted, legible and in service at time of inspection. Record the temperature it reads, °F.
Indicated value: 190 °F
